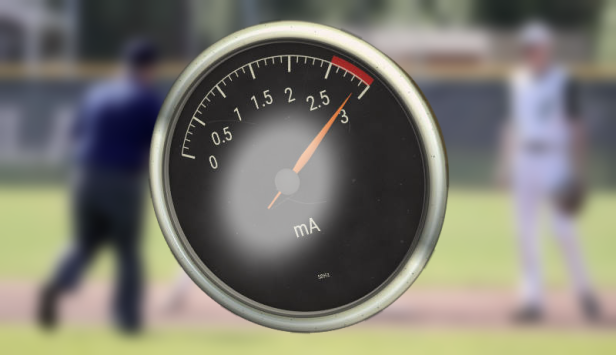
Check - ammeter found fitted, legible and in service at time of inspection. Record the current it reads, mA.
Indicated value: 2.9 mA
